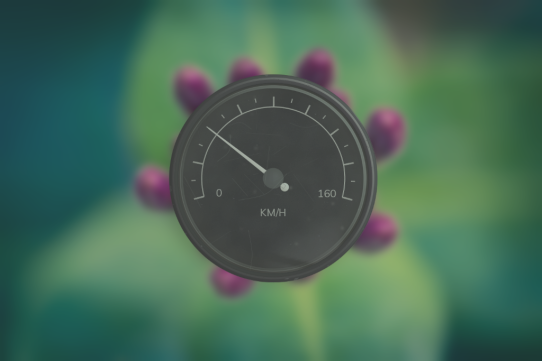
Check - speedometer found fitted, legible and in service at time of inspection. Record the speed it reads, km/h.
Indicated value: 40 km/h
